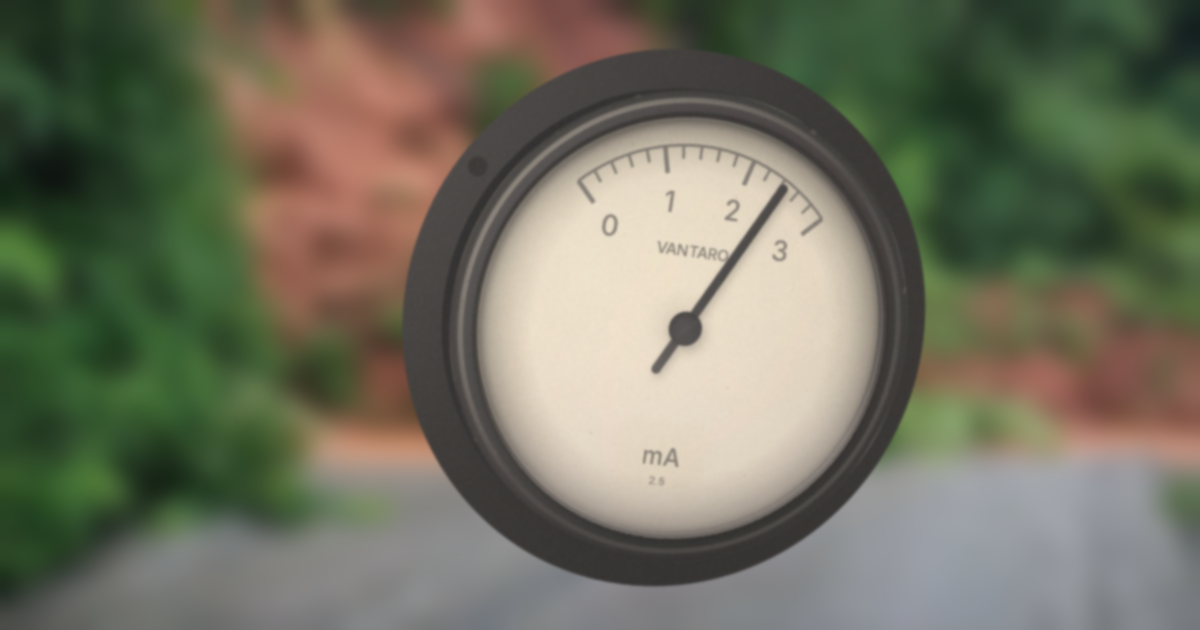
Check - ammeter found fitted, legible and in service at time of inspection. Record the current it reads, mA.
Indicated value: 2.4 mA
